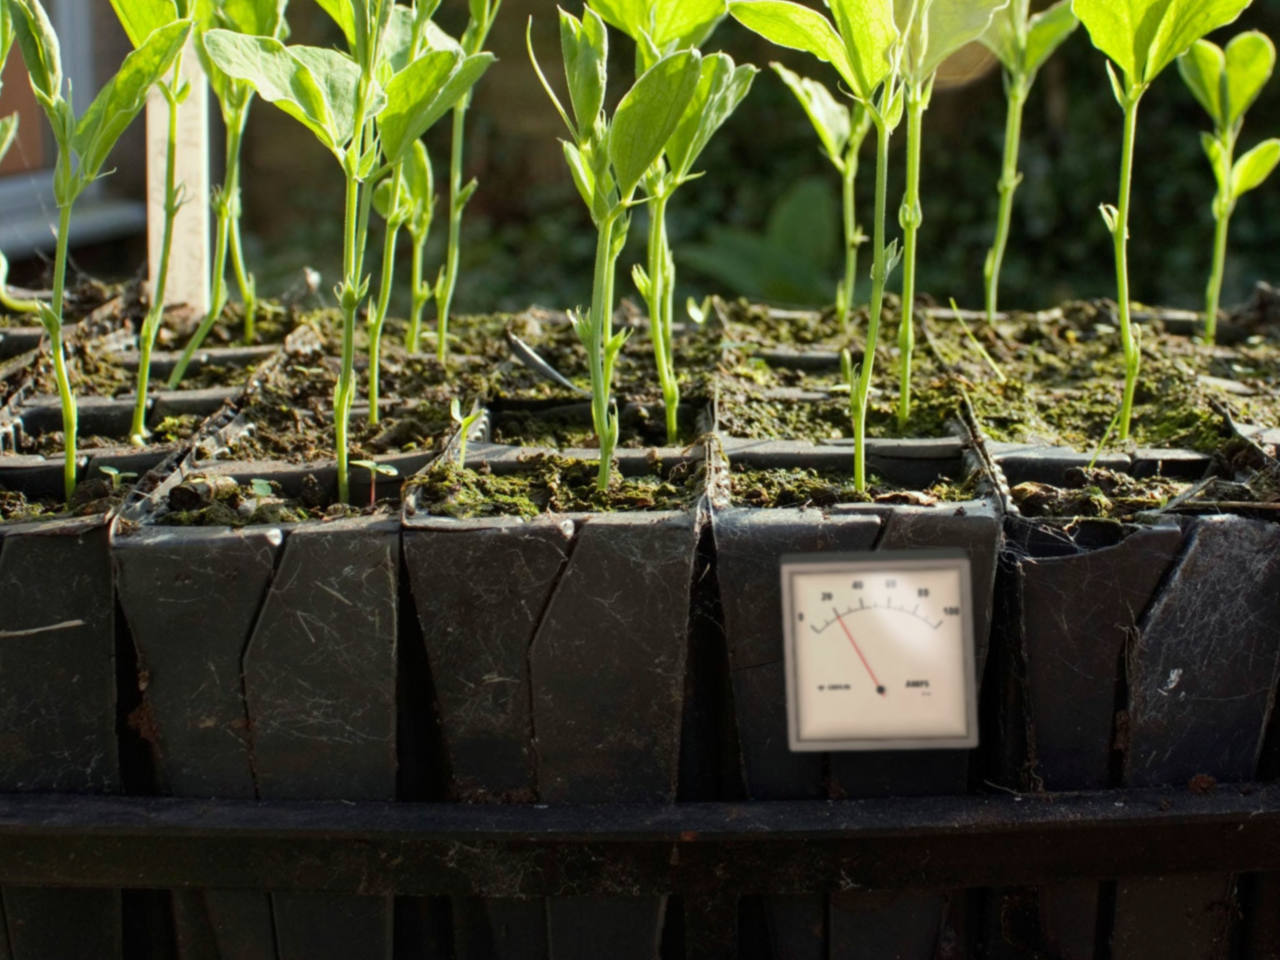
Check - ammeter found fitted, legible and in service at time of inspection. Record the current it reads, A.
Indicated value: 20 A
